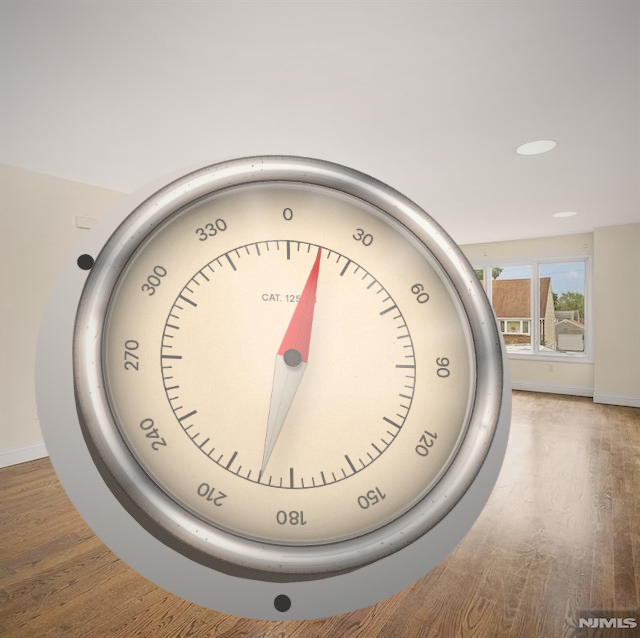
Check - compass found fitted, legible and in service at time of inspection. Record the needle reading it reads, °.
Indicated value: 15 °
